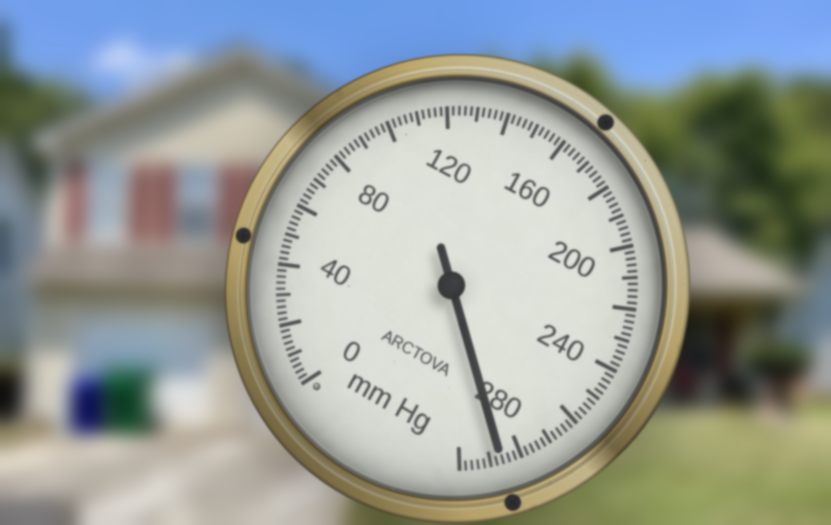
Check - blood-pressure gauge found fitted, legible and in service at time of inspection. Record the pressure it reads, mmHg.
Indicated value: 286 mmHg
